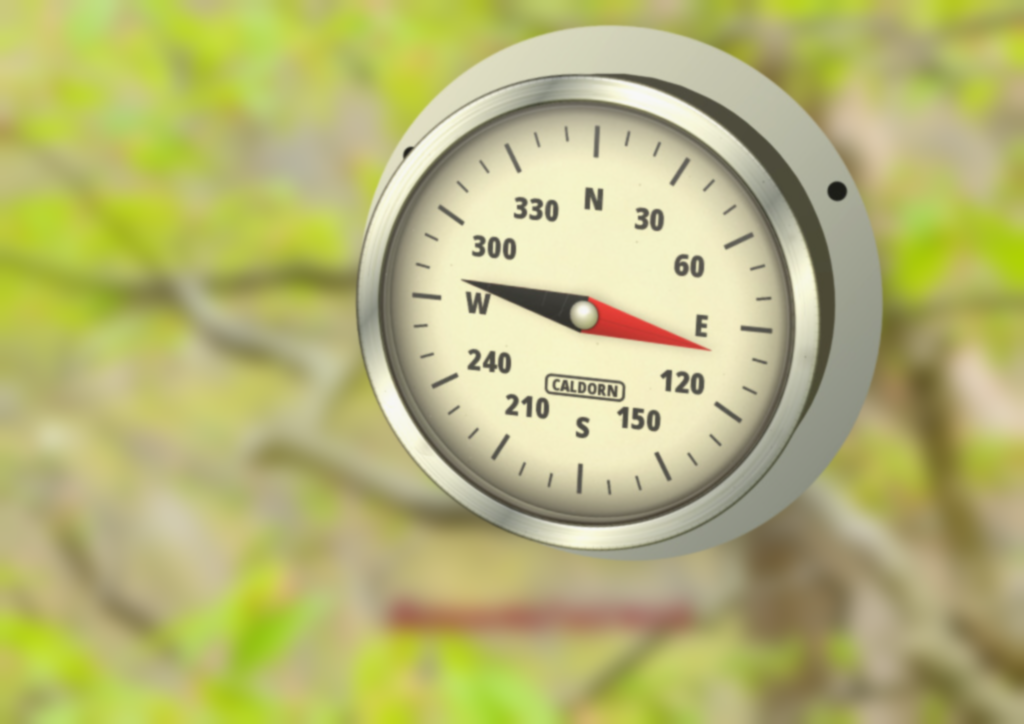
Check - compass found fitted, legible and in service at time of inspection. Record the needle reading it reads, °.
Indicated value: 100 °
